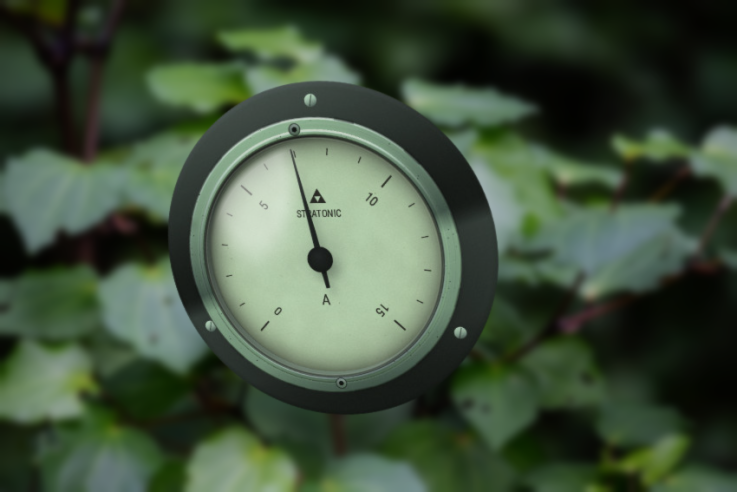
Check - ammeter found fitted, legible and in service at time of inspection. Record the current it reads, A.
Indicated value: 7 A
